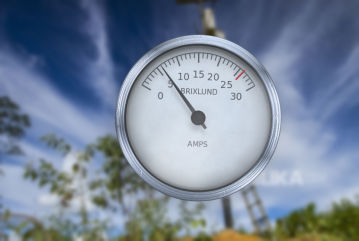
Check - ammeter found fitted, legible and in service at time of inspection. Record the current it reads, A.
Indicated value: 6 A
